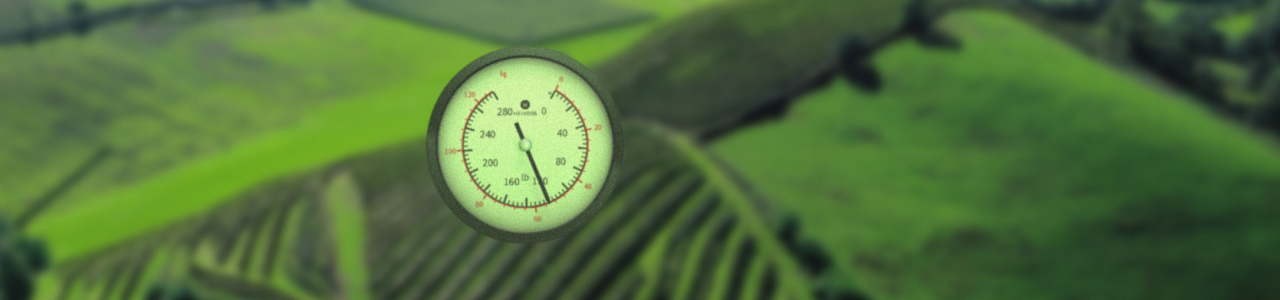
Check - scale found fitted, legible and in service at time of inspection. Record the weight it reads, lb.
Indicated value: 120 lb
